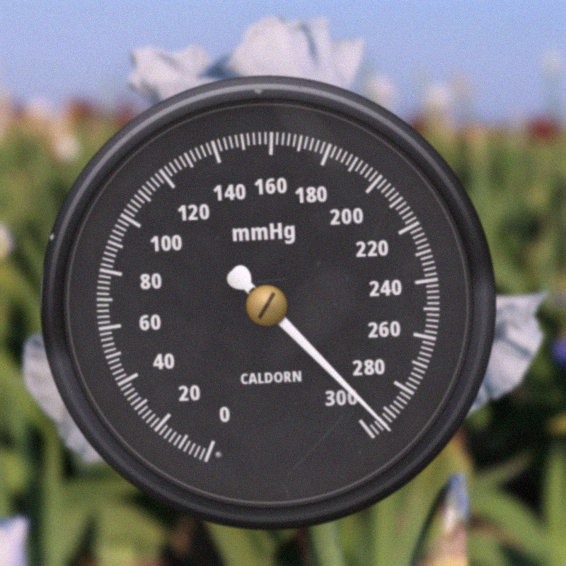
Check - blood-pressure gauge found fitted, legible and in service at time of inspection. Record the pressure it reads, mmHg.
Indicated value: 294 mmHg
